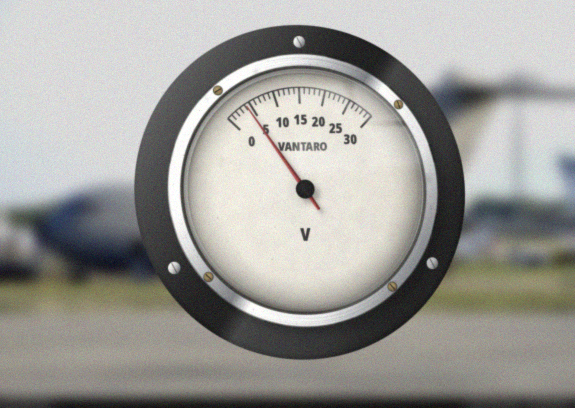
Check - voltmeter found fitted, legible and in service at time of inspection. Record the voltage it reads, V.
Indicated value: 4 V
